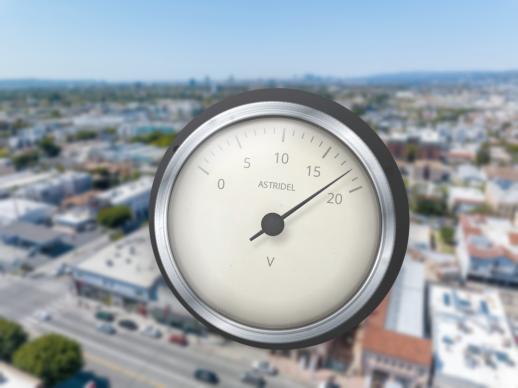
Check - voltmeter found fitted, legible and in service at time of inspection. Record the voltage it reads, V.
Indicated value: 18 V
